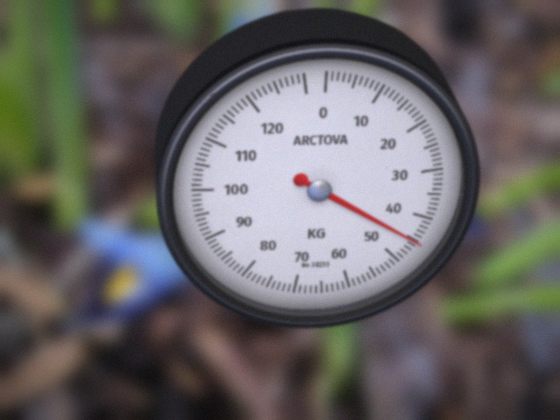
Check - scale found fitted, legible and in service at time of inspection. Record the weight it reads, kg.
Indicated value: 45 kg
